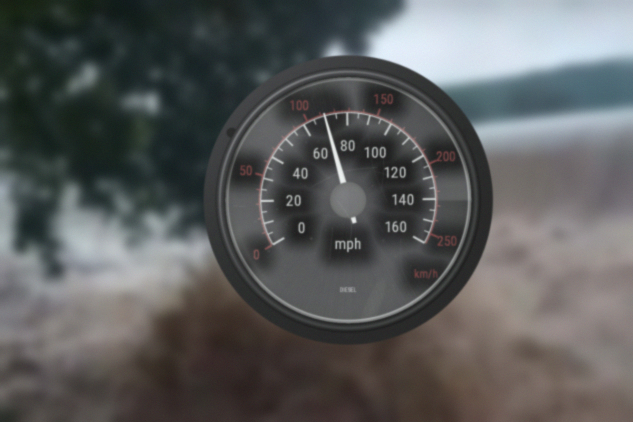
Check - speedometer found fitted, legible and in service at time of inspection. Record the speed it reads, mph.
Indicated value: 70 mph
